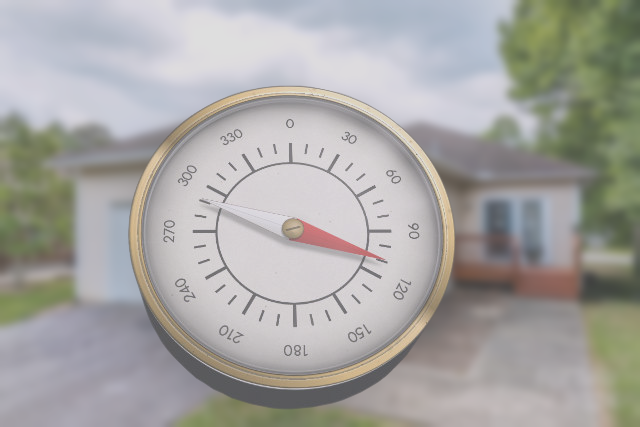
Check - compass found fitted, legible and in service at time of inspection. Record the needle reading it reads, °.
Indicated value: 110 °
